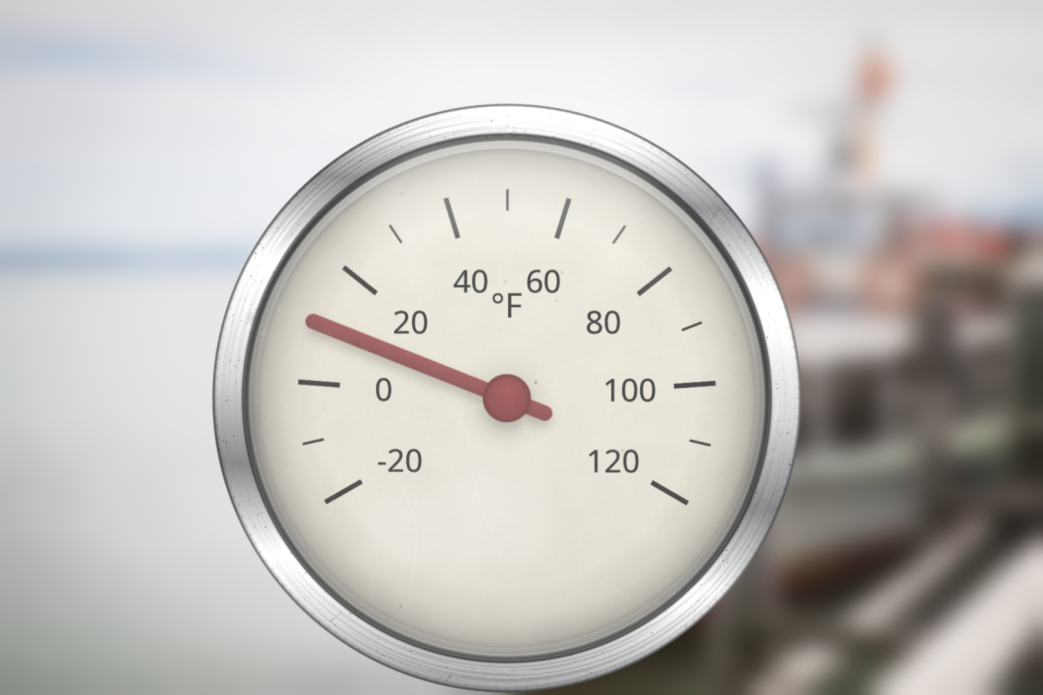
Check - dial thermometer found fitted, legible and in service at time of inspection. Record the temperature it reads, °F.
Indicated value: 10 °F
